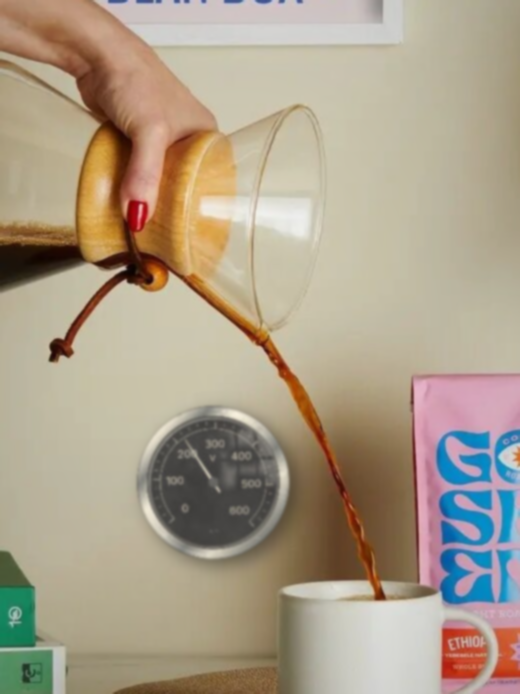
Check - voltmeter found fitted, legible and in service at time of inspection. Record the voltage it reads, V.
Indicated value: 220 V
